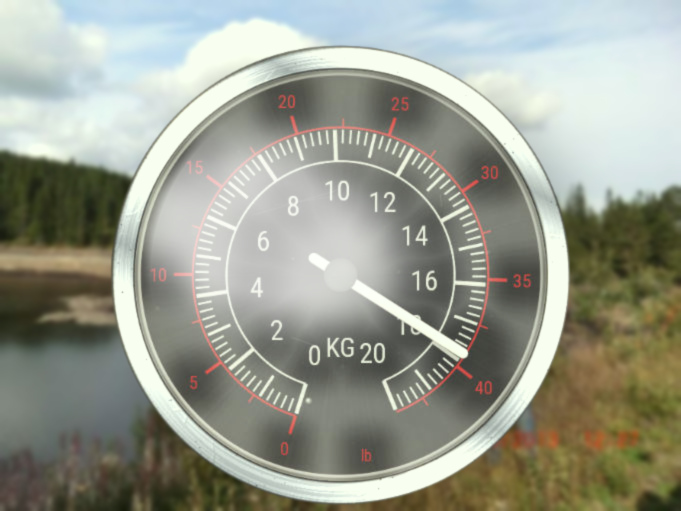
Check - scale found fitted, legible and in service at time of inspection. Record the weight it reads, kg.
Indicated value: 17.8 kg
